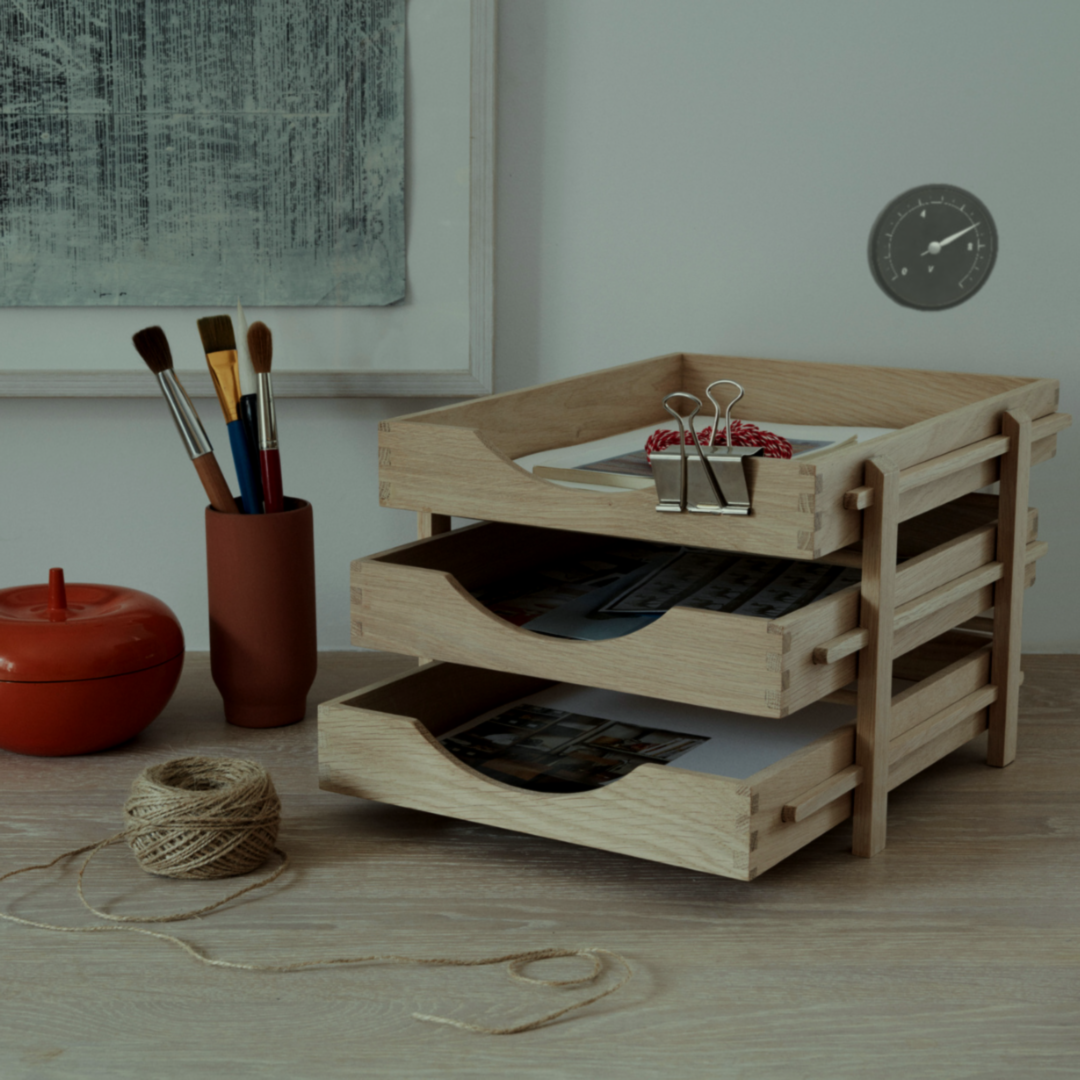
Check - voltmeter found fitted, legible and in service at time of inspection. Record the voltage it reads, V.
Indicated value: 7 V
